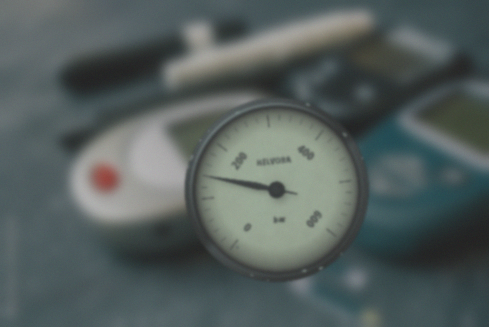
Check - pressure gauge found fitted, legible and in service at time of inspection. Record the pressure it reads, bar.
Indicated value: 140 bar
